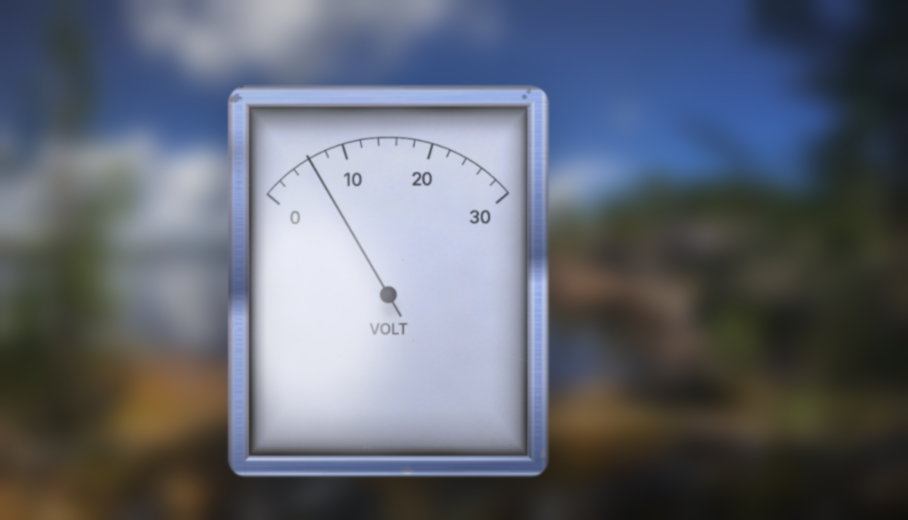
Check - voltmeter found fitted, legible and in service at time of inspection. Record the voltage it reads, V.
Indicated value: 6 V
